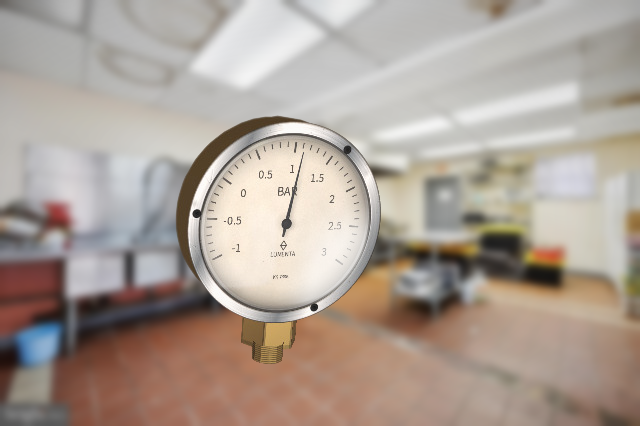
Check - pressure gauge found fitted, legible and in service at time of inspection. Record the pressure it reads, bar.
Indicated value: 1.1 bar
